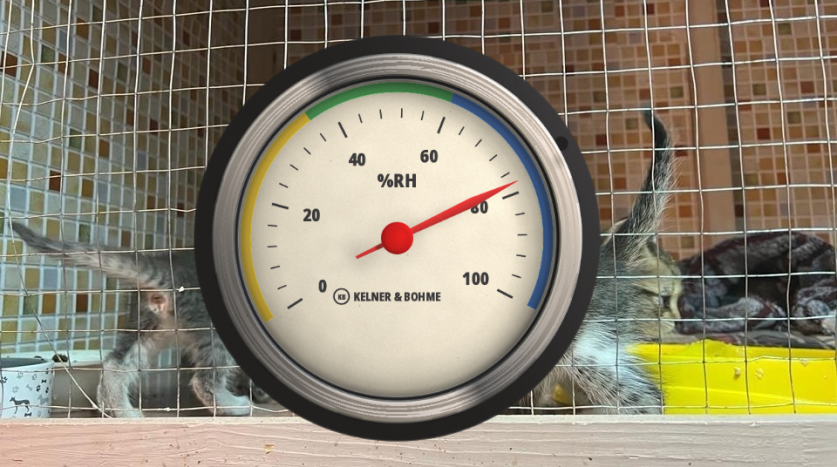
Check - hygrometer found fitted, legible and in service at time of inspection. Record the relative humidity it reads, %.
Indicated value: 78 %
